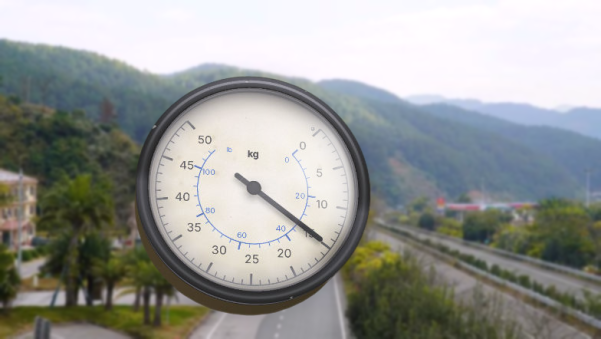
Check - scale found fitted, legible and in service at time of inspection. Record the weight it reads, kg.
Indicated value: 15 kg
